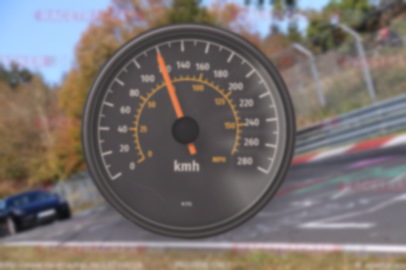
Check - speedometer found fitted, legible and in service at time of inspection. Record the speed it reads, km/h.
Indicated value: 120 km/h
